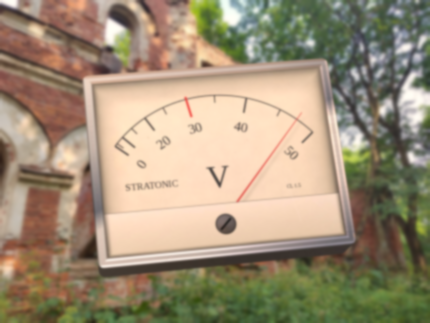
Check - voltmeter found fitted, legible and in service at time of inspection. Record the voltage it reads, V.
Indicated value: 47.5 V
